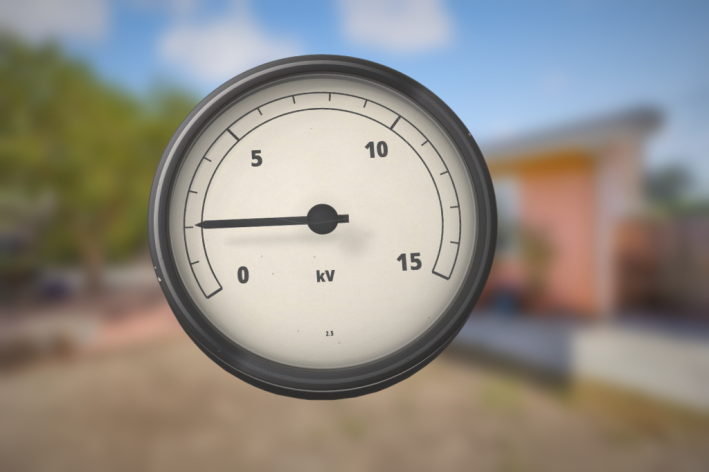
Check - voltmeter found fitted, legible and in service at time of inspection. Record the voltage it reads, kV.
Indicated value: 2 kV
